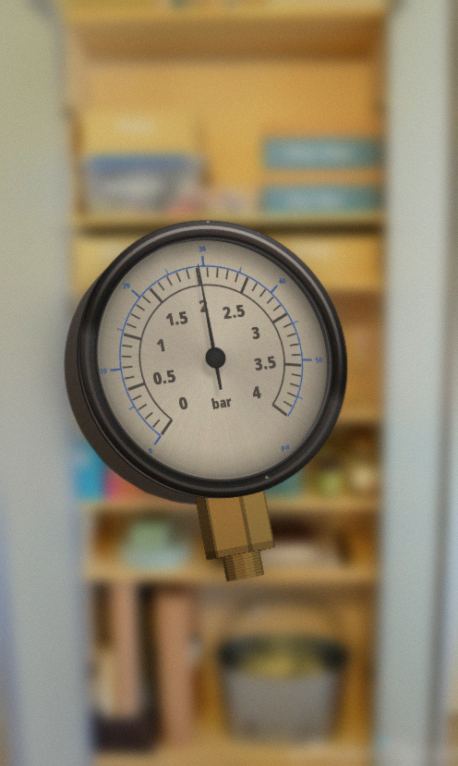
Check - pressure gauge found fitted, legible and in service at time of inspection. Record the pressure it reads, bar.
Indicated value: 2 bar
